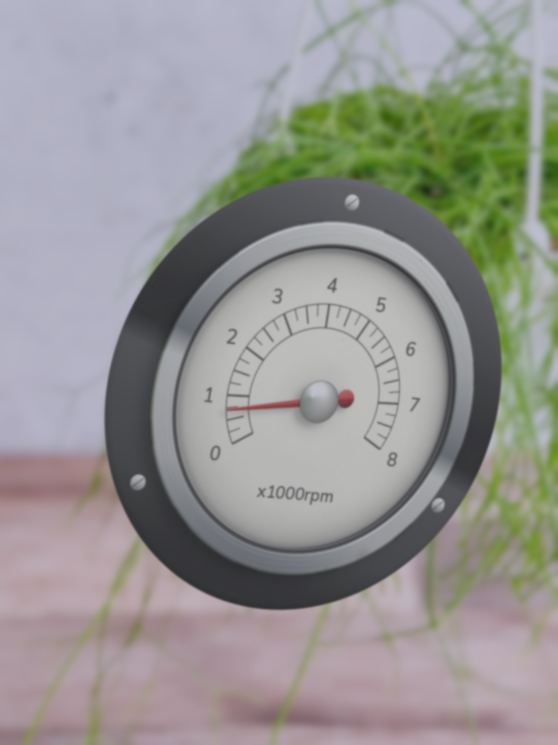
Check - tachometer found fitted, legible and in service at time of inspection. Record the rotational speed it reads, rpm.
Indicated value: 750 rpm
